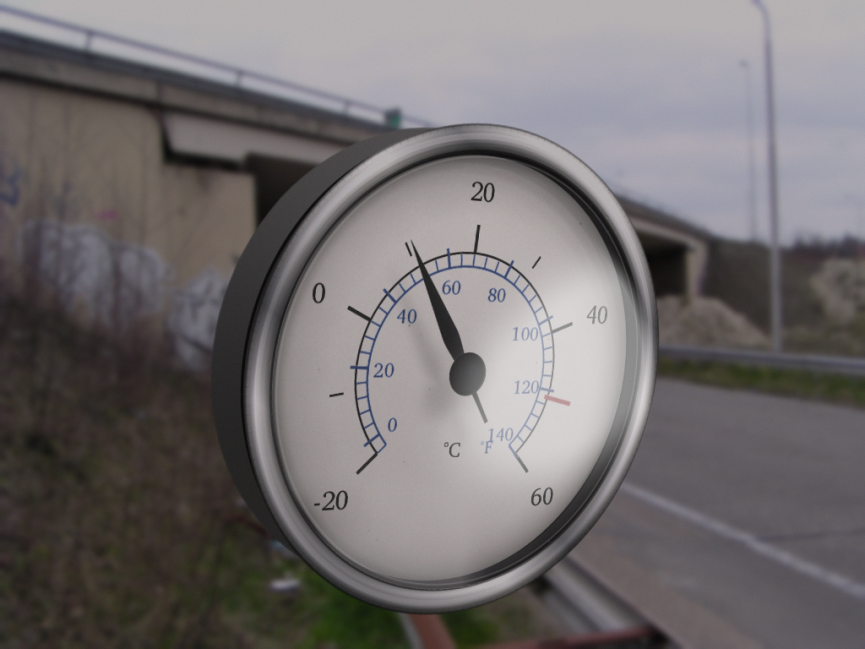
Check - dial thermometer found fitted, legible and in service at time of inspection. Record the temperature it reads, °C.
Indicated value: 10 °C
